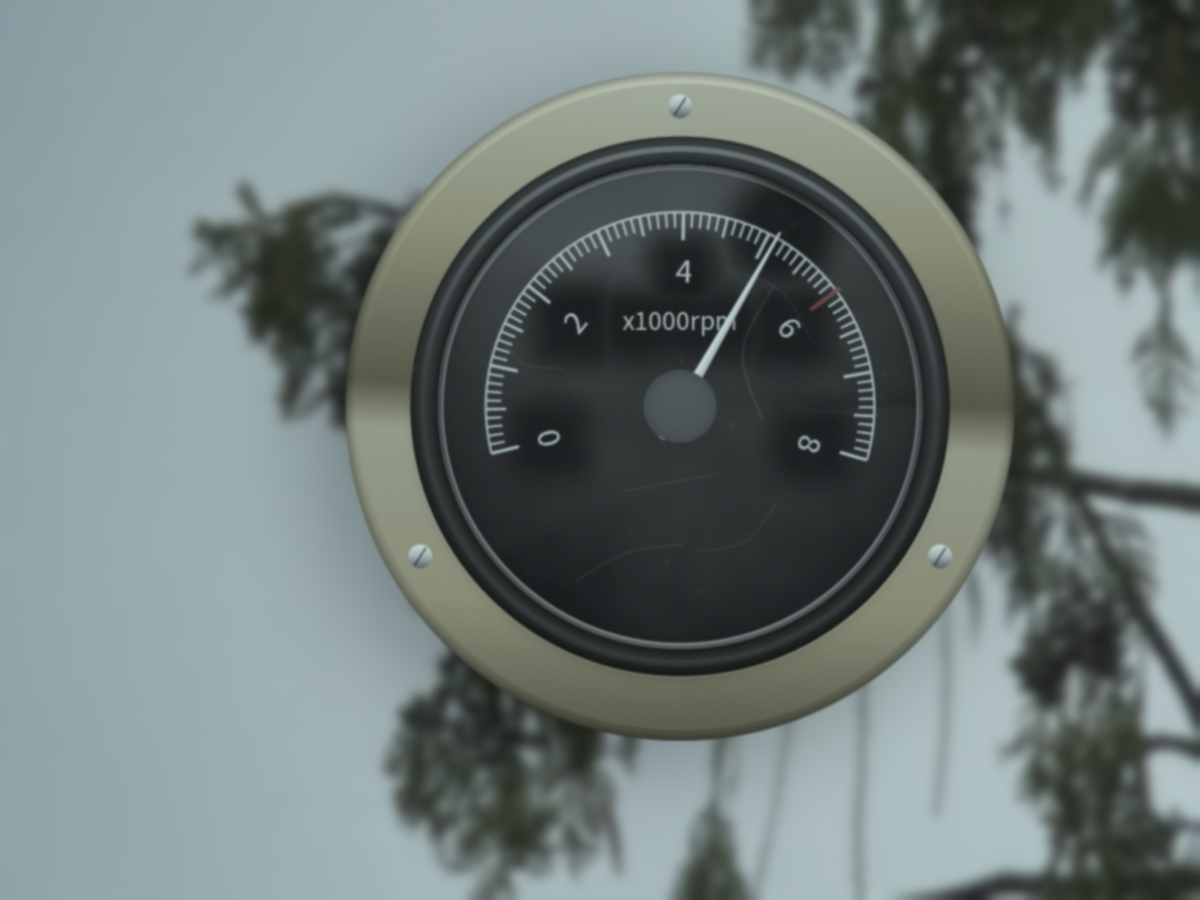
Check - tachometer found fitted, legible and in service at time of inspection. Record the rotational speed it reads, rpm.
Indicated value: 5100 rpm
